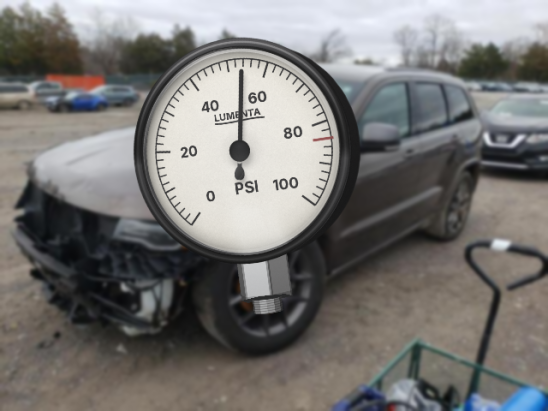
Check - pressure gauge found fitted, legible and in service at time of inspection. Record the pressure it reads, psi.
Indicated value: 54 psi
